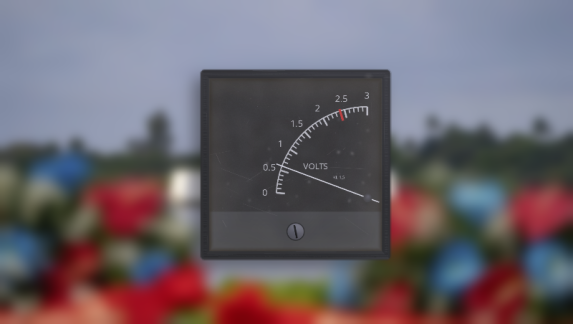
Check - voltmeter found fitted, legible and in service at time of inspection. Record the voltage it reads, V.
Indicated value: 0.6 V
